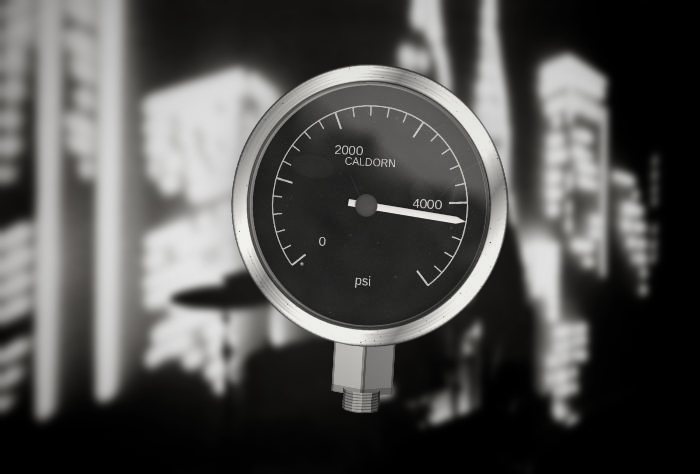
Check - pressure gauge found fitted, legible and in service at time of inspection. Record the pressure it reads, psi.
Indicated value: 4200 psi
